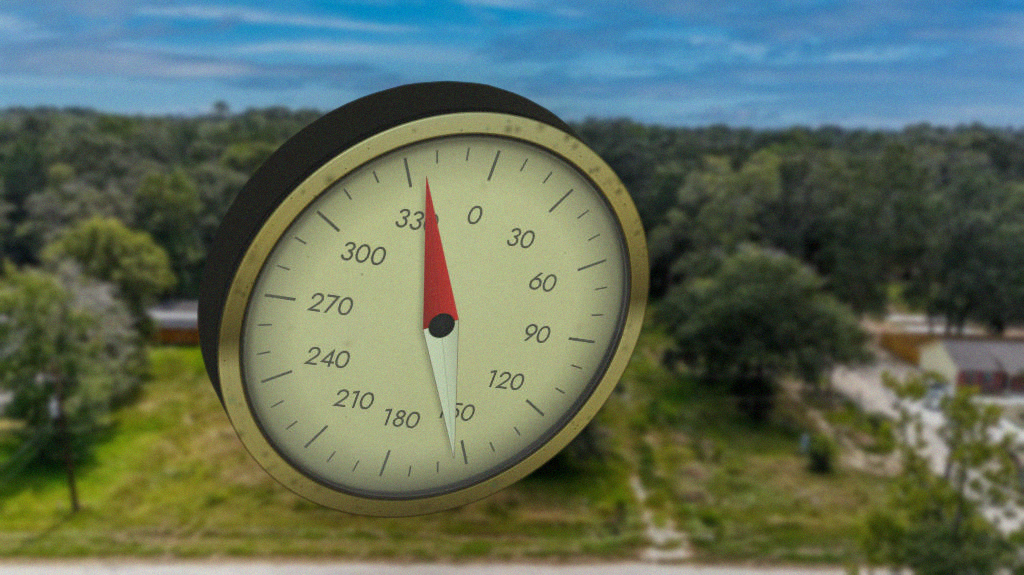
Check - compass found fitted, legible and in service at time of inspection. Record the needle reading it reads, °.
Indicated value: 335 °
